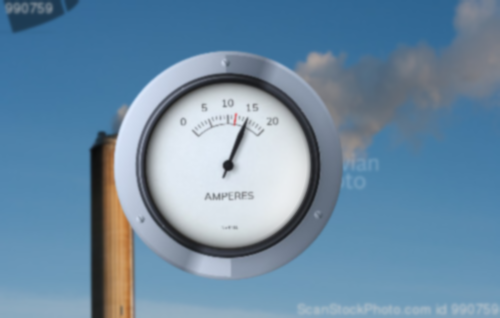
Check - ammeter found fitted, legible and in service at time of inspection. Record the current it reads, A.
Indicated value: 15 A
